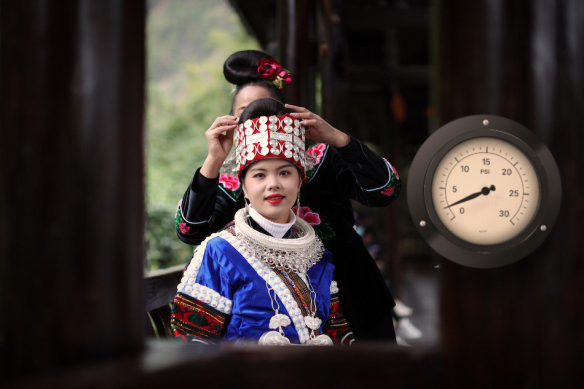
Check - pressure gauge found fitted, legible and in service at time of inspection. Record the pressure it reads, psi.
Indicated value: 2 psi
